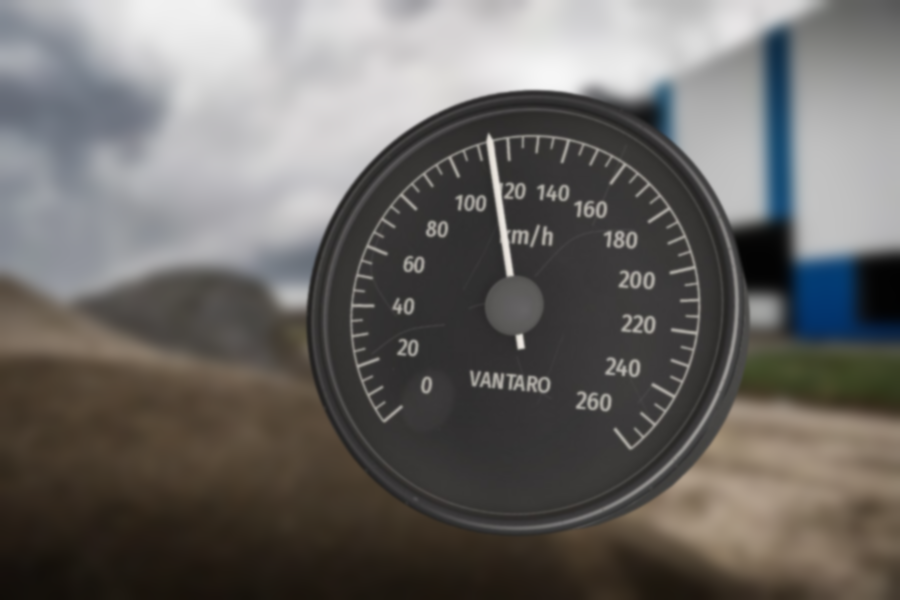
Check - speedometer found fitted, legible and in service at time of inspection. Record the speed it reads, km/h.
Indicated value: 115 km/h
